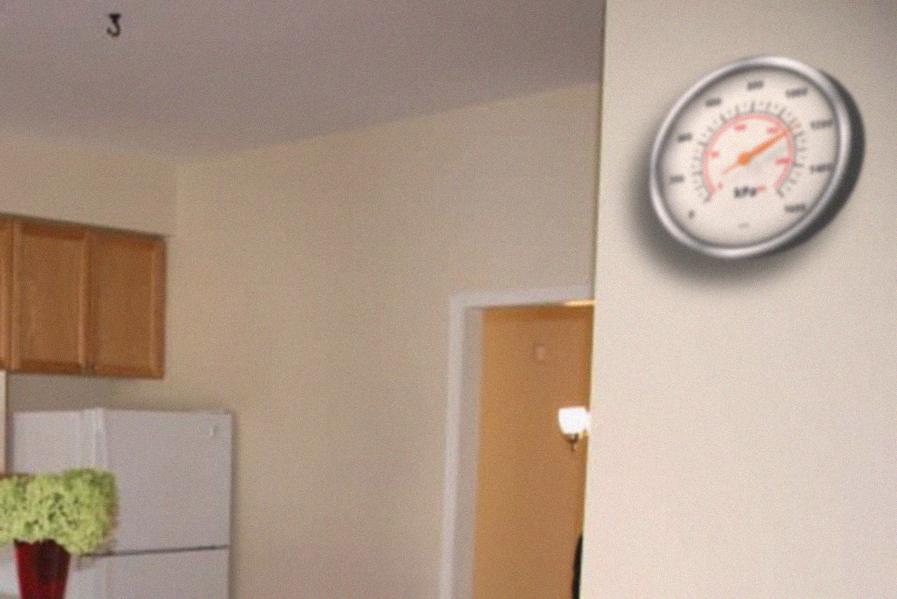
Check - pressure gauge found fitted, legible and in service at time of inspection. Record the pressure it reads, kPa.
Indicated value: 1150 kPa
